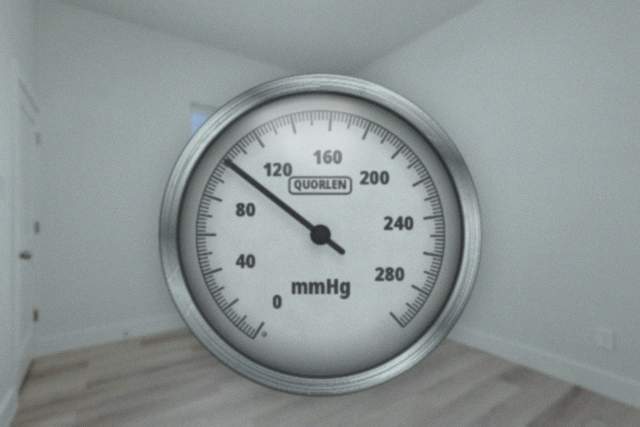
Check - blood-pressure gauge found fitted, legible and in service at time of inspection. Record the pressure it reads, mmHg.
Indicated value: 100 mmHg
